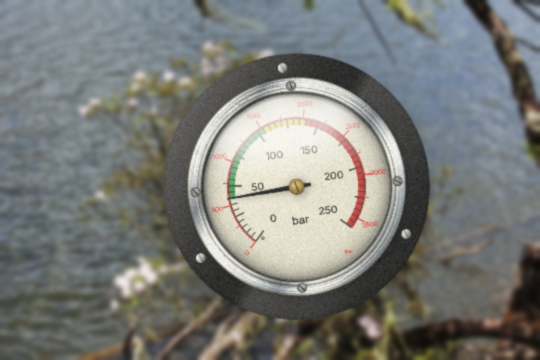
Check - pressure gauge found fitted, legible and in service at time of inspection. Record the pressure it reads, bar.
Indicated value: 40 bar
